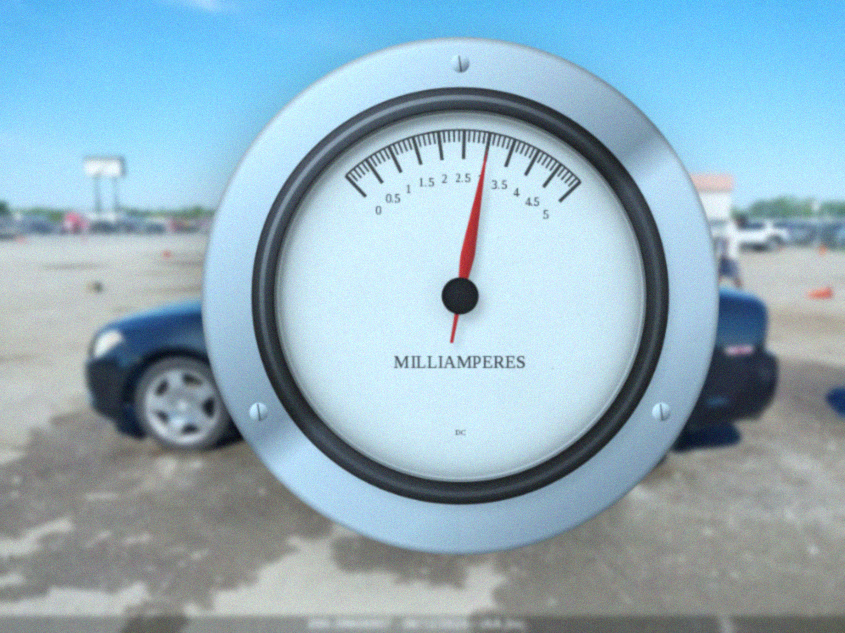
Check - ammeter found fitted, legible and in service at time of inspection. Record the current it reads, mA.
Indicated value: 3 mA
